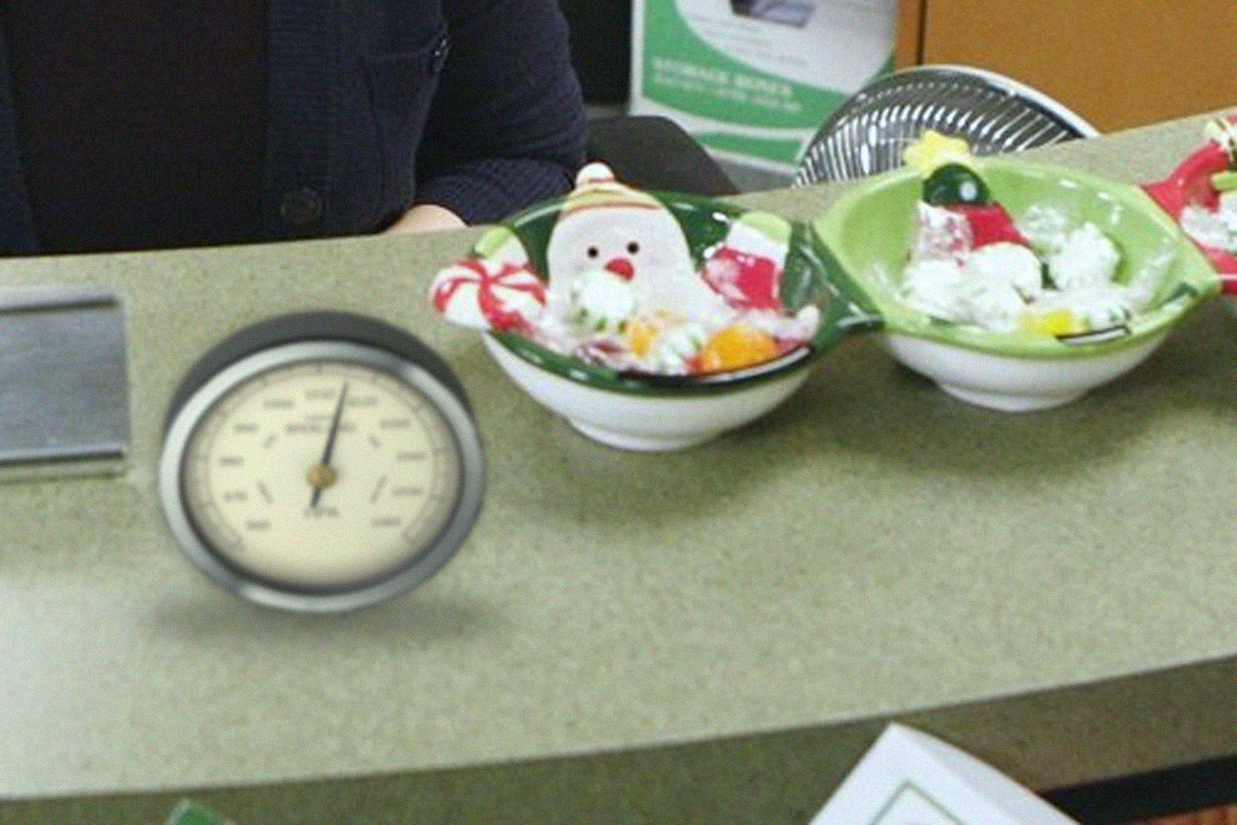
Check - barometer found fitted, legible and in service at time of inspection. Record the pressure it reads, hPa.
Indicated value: 1015 hPa
